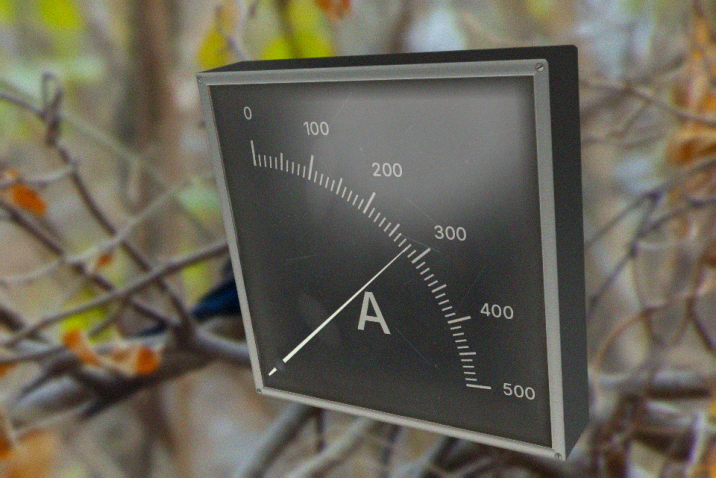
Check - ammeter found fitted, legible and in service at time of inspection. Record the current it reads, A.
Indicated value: 280 A
